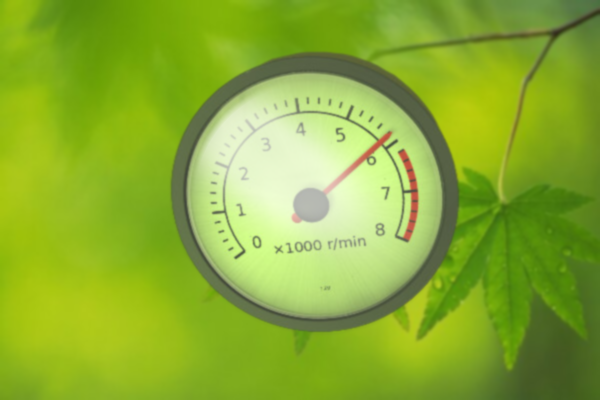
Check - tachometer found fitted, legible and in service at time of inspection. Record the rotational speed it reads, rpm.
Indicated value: 5800 rpm
